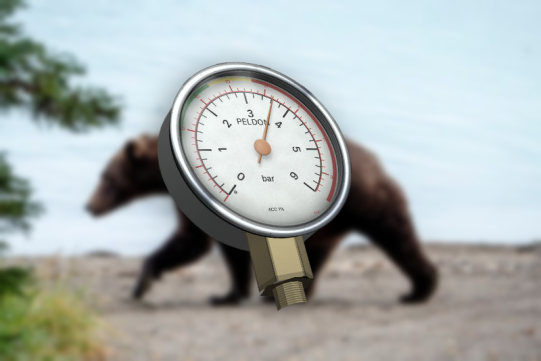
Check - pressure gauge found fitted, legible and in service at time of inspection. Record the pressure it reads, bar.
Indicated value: 3.6 bar
